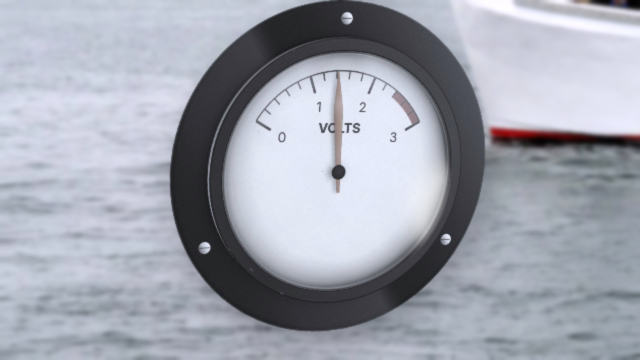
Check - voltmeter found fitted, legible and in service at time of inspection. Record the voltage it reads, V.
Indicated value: 1.4 V
